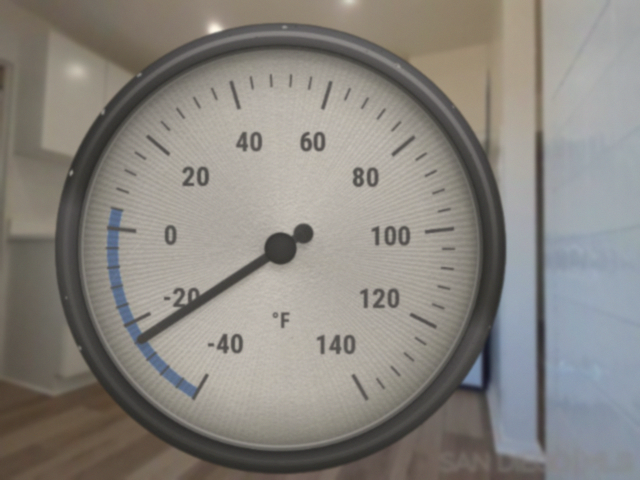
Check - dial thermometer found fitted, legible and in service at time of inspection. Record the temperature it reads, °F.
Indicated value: -24 °F
